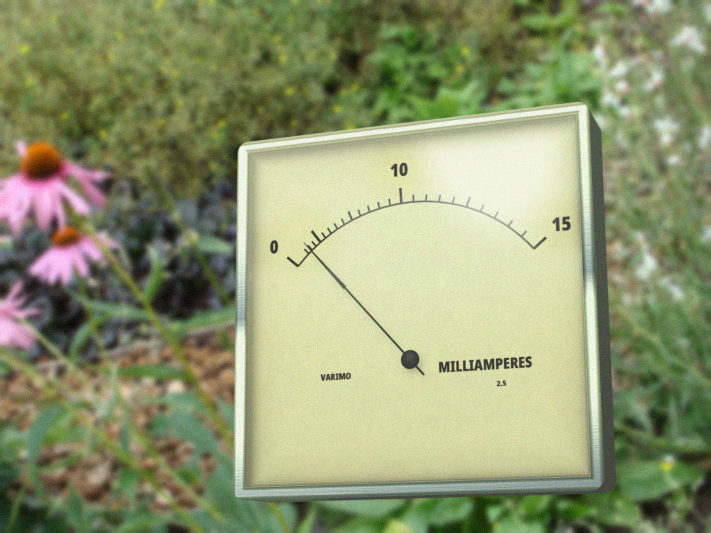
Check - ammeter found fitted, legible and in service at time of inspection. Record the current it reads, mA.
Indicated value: 4 mA
